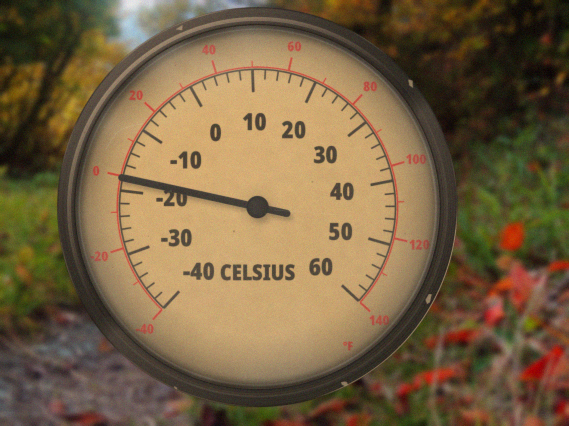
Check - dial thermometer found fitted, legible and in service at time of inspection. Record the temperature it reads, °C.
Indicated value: -18 °C
